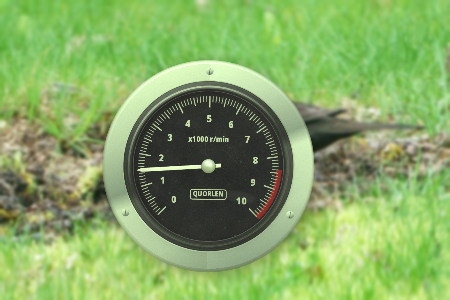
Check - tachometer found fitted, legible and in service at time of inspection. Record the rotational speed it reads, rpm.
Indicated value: 1500 rpm
